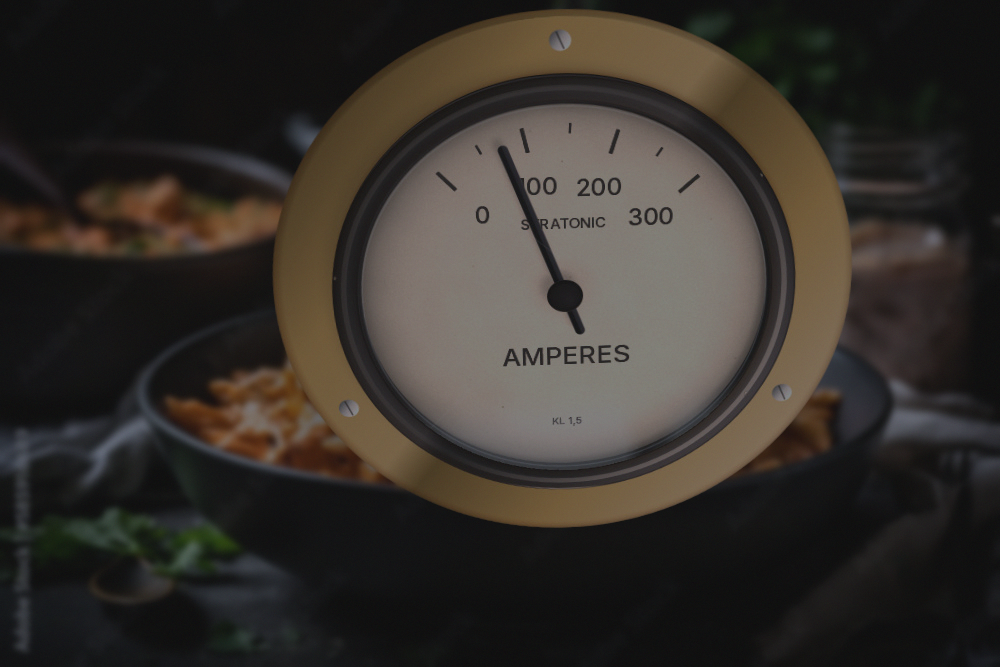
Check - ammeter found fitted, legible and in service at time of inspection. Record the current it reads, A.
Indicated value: 75 A
